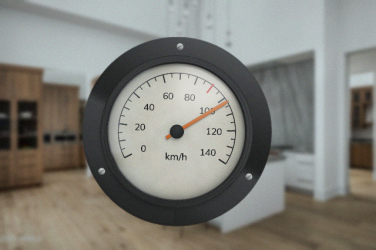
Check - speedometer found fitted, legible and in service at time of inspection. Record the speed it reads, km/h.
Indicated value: 102.5 km/h
